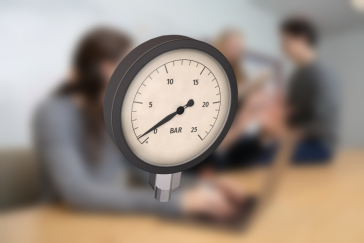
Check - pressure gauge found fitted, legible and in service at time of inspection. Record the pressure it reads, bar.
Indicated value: 1 bar
